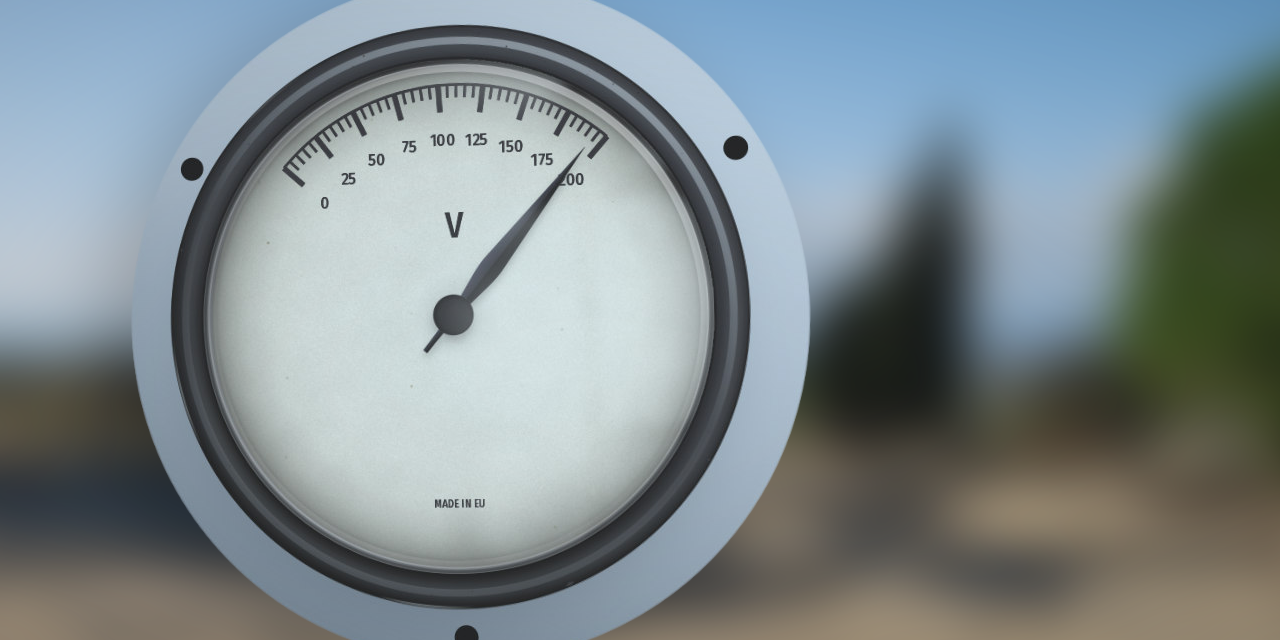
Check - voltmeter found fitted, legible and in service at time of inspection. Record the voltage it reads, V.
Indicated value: 195 V
